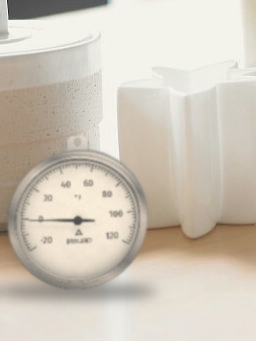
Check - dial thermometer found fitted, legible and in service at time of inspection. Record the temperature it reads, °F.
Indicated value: 0 °F
